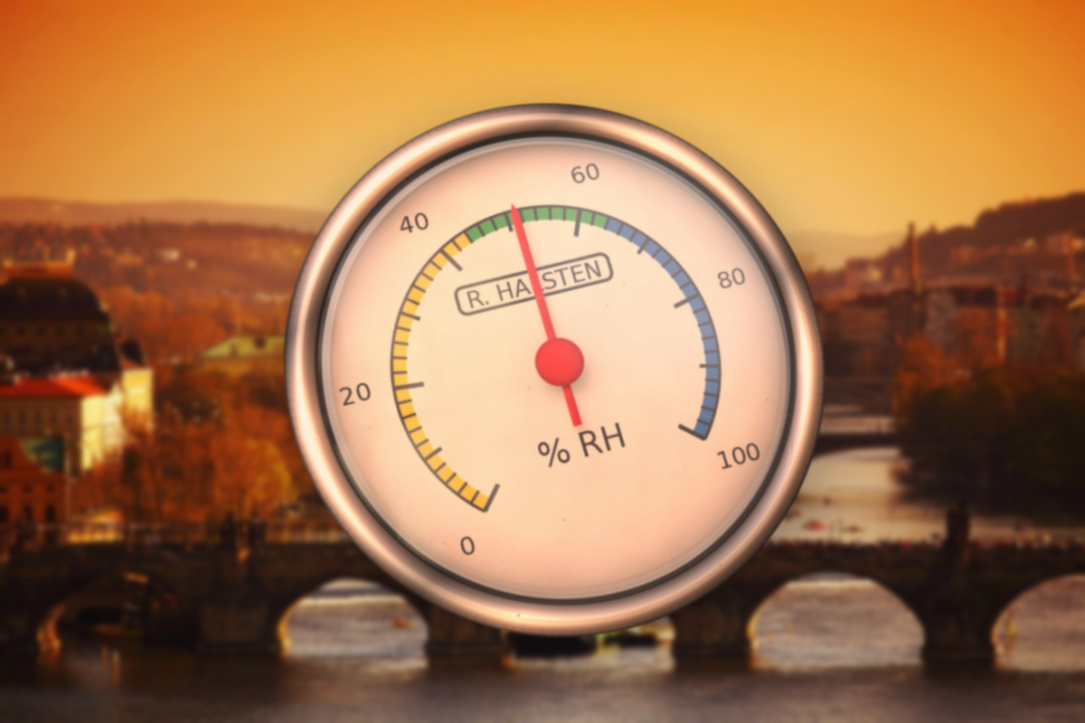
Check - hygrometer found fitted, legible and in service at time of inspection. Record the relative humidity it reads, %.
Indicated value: 51 %
